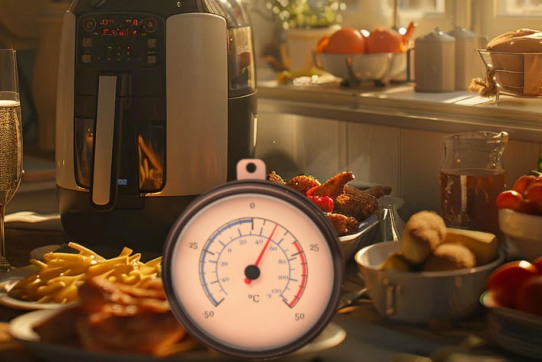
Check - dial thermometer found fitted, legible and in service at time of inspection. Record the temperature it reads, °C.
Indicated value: 10 °C
